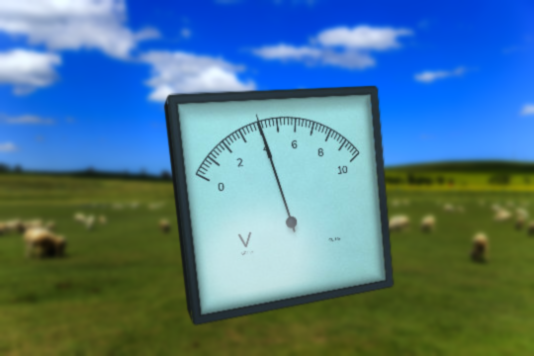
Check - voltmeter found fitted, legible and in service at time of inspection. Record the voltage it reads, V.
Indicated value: 4 V
